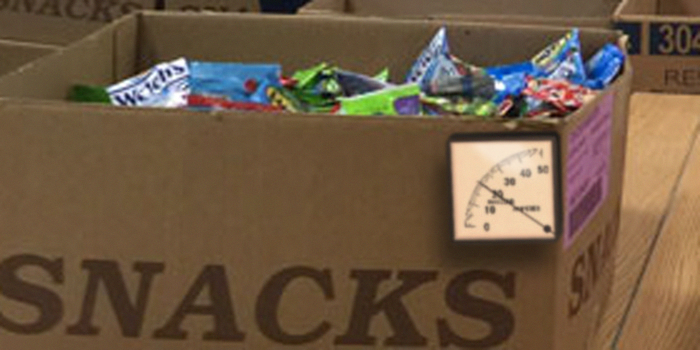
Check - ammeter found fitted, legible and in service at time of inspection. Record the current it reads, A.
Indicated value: 20 A
